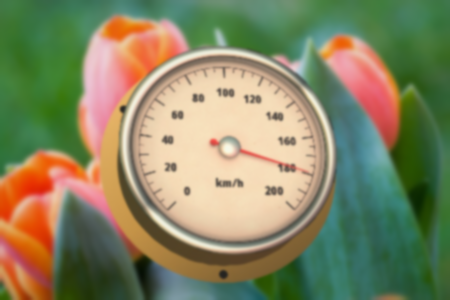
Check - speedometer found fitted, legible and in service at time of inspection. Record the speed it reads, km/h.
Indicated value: 180 km/h
